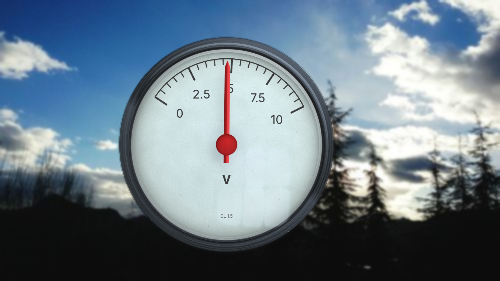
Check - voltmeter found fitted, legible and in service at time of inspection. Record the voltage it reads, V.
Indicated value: 4.75 V
